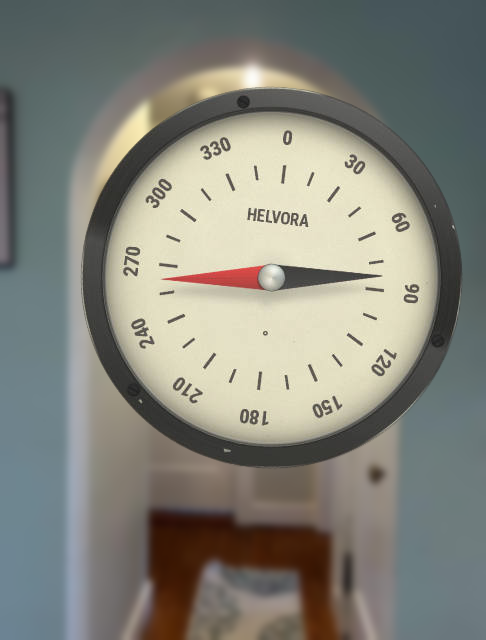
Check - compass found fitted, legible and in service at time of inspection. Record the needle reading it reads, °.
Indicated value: 262.5 °
